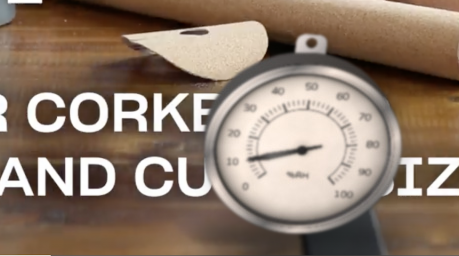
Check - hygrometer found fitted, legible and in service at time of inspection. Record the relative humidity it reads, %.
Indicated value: 10 %
